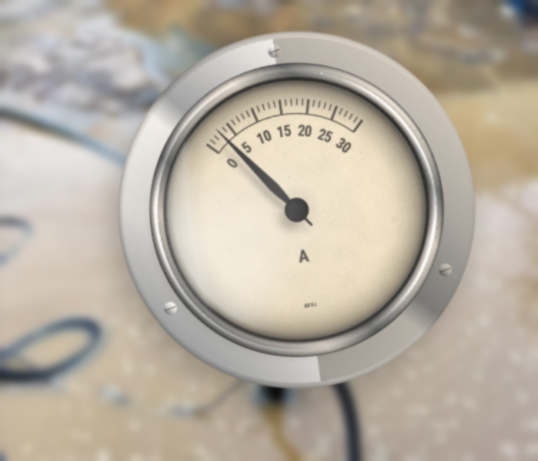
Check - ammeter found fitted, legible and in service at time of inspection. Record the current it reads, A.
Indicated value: 3 A
